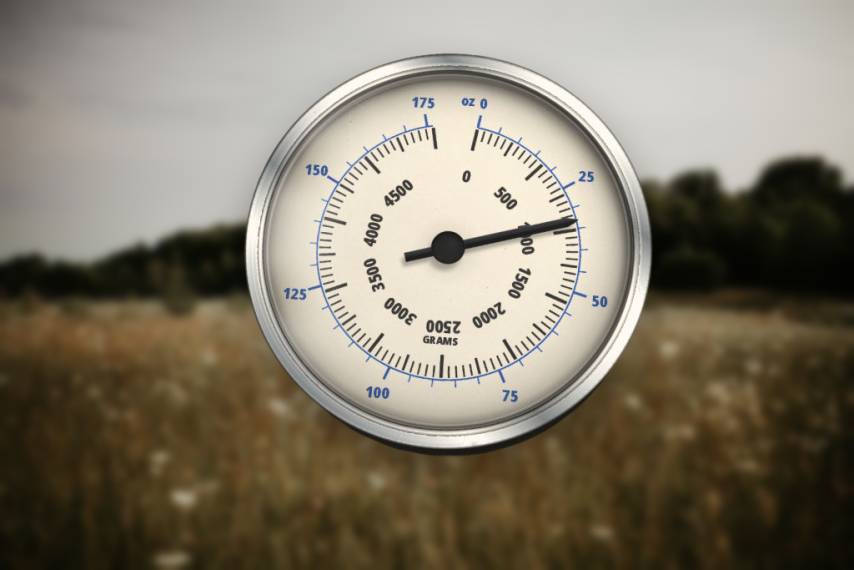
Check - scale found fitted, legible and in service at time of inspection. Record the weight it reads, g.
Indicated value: 950 g
